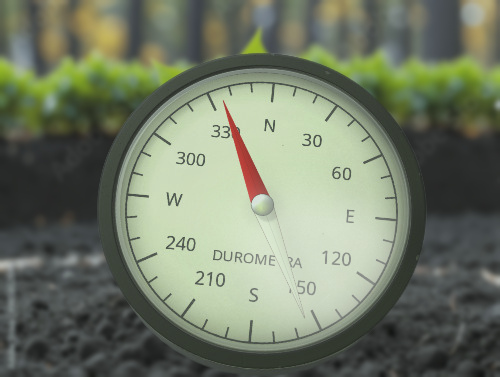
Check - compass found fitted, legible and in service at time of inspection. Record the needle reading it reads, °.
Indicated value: 335 °
